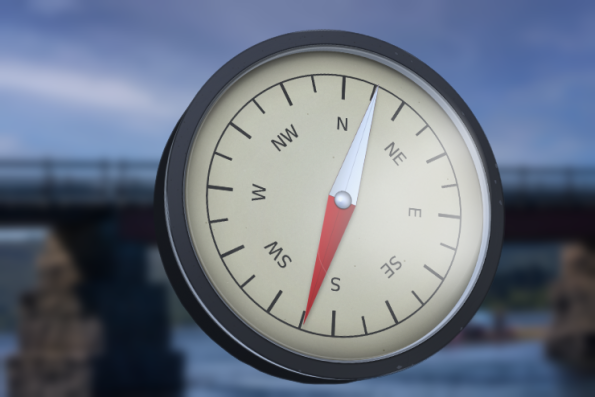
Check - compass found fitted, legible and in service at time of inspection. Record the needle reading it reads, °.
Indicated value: 195 °
